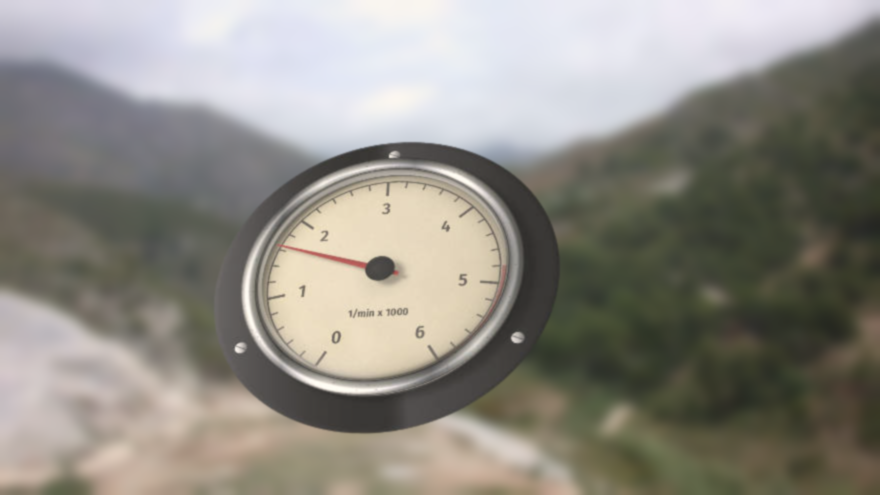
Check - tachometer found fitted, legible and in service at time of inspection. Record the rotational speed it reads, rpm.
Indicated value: 1600 rpm
